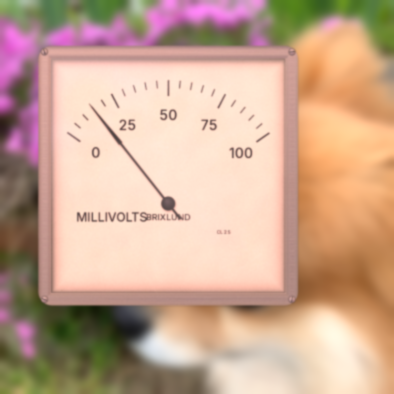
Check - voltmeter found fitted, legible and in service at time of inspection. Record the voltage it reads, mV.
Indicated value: 15 mV
